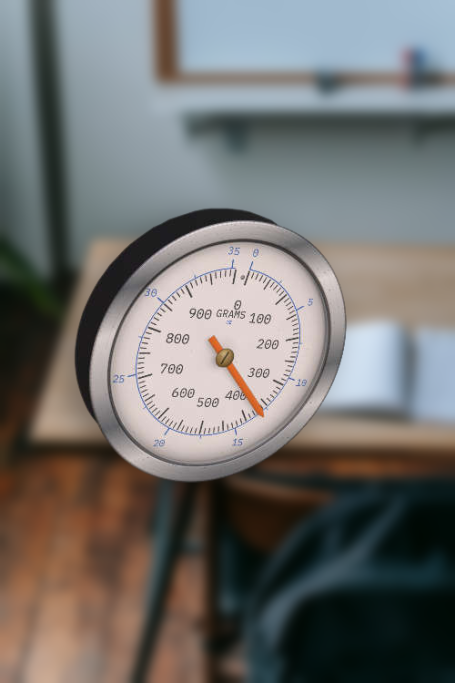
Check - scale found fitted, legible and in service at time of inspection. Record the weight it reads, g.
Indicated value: 370 g
